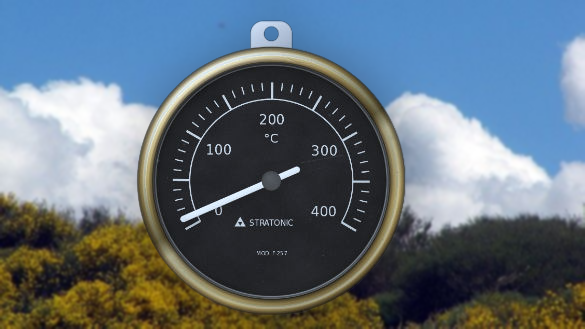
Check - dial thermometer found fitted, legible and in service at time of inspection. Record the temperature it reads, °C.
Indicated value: 10 °C
